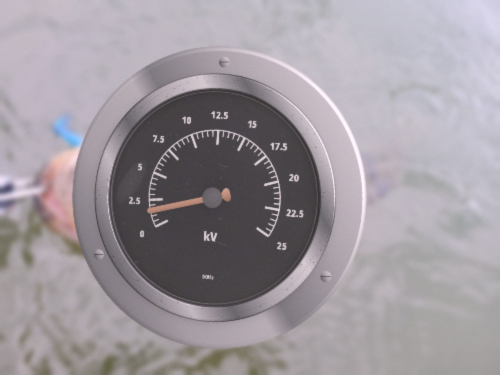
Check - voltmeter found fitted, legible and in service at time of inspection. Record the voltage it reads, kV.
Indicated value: 1.5 kV
